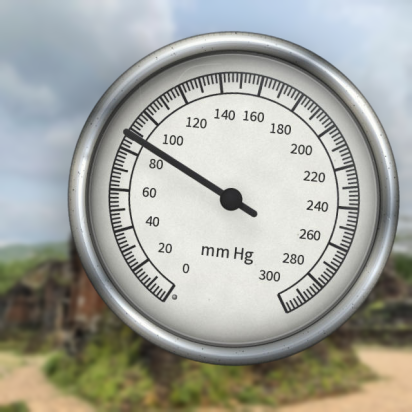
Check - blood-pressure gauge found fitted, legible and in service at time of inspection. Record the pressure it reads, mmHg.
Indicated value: 88 mmHg
